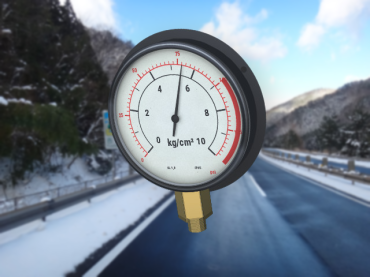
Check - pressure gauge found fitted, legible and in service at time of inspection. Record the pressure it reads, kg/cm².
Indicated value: 5.5 kg/cm²
